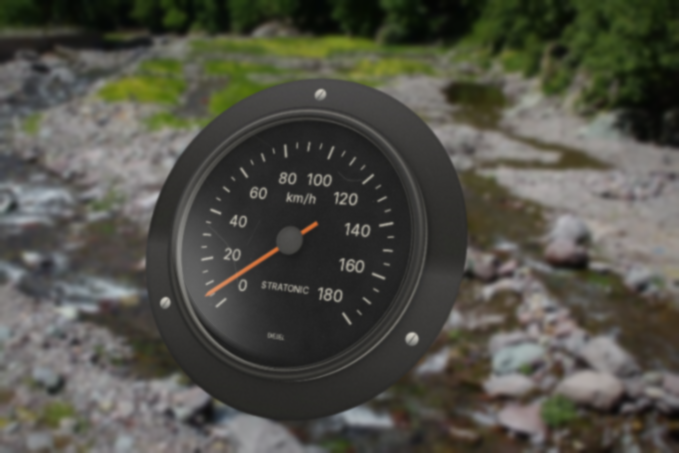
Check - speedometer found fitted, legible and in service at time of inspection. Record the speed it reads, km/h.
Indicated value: 5 km/h
